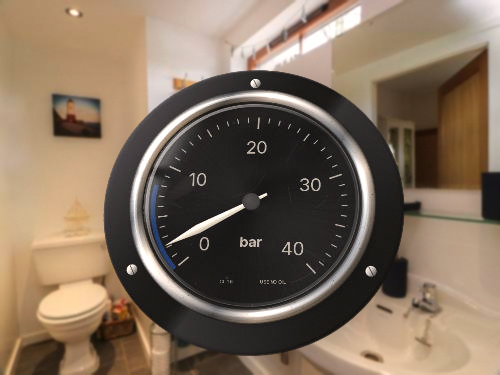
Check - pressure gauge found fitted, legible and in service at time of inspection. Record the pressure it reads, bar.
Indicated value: 2 bar
